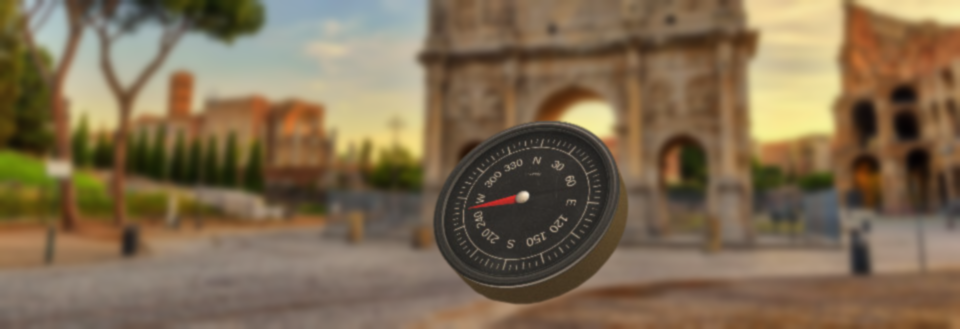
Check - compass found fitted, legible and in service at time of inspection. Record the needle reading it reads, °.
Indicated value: 255 °
